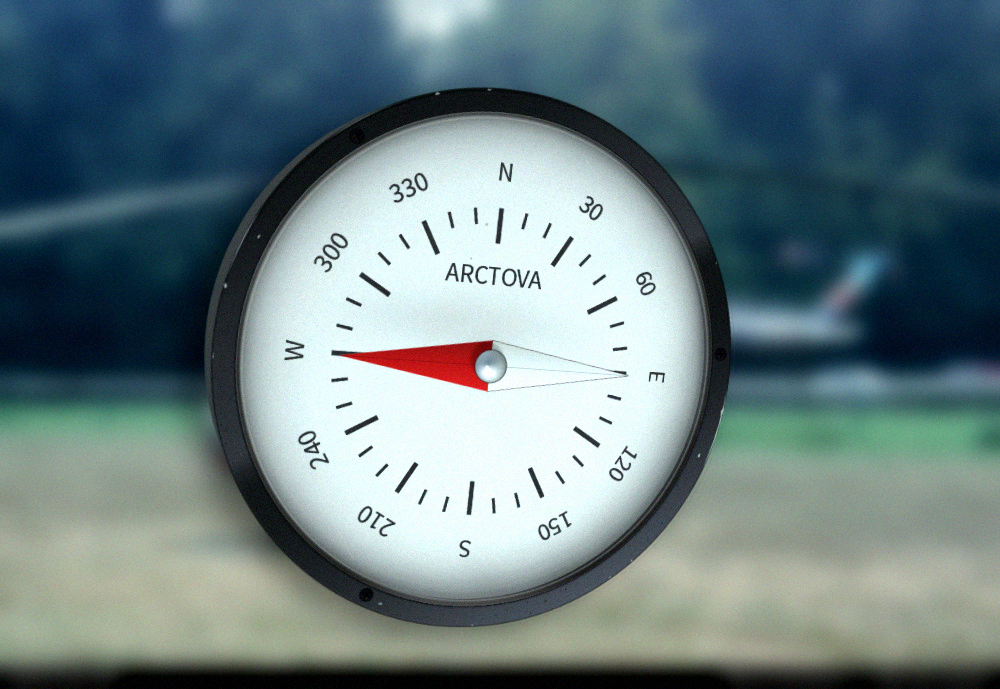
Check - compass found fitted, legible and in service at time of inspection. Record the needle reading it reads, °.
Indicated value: 270 °
